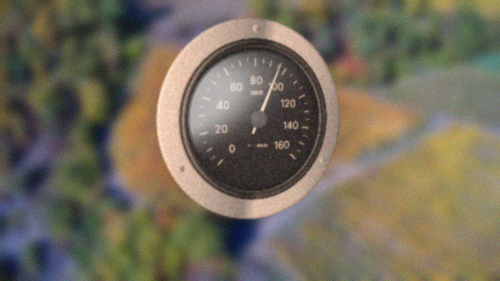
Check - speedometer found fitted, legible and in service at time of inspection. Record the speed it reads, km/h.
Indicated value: 95 km/h
